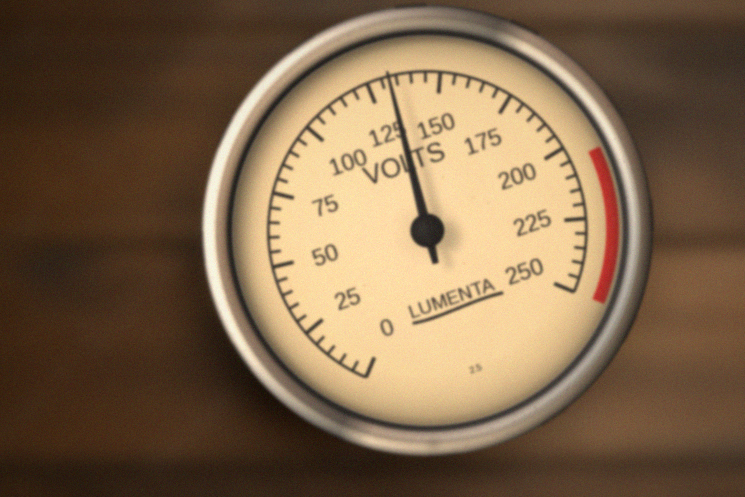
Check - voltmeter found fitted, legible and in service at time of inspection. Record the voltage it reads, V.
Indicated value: 132.5 V
